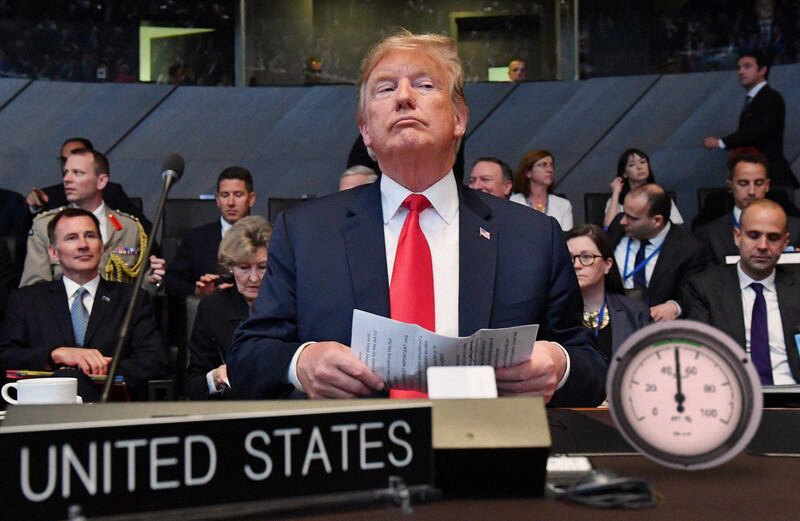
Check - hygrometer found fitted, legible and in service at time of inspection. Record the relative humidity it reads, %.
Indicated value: 50 %
